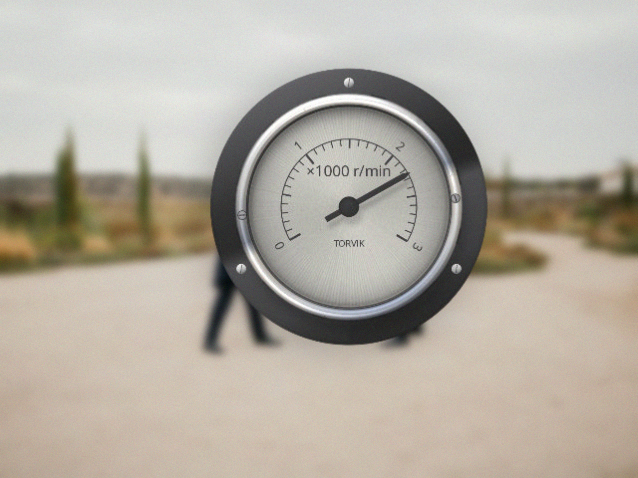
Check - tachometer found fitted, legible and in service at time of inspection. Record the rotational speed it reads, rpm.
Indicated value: 2250 rpm
